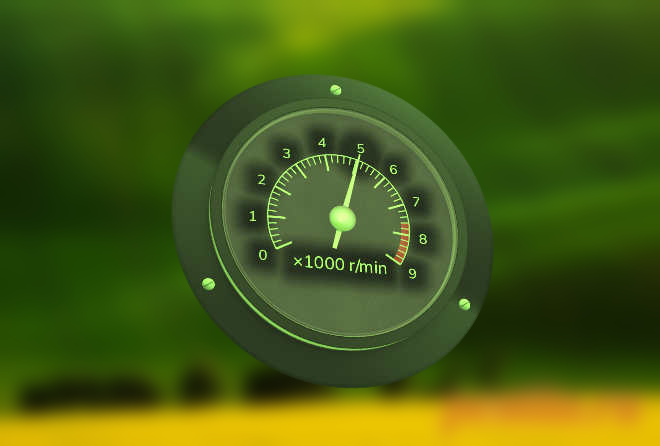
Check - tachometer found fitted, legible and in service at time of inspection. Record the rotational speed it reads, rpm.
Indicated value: 5000 rpm
